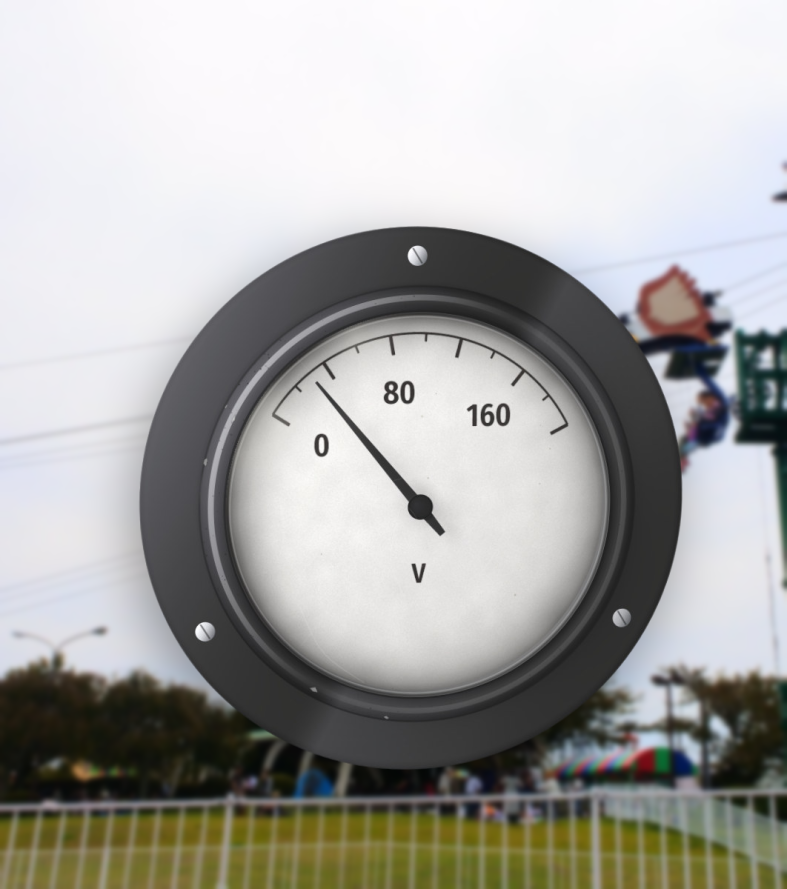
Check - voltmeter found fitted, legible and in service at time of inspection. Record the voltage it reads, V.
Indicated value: 30 V
